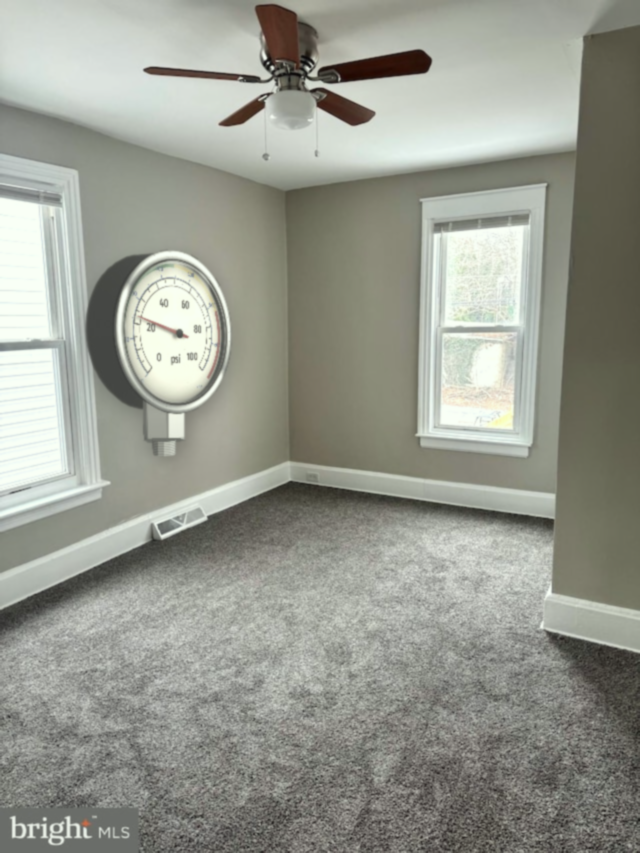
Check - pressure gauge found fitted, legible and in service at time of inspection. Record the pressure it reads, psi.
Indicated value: 22.5 psi
